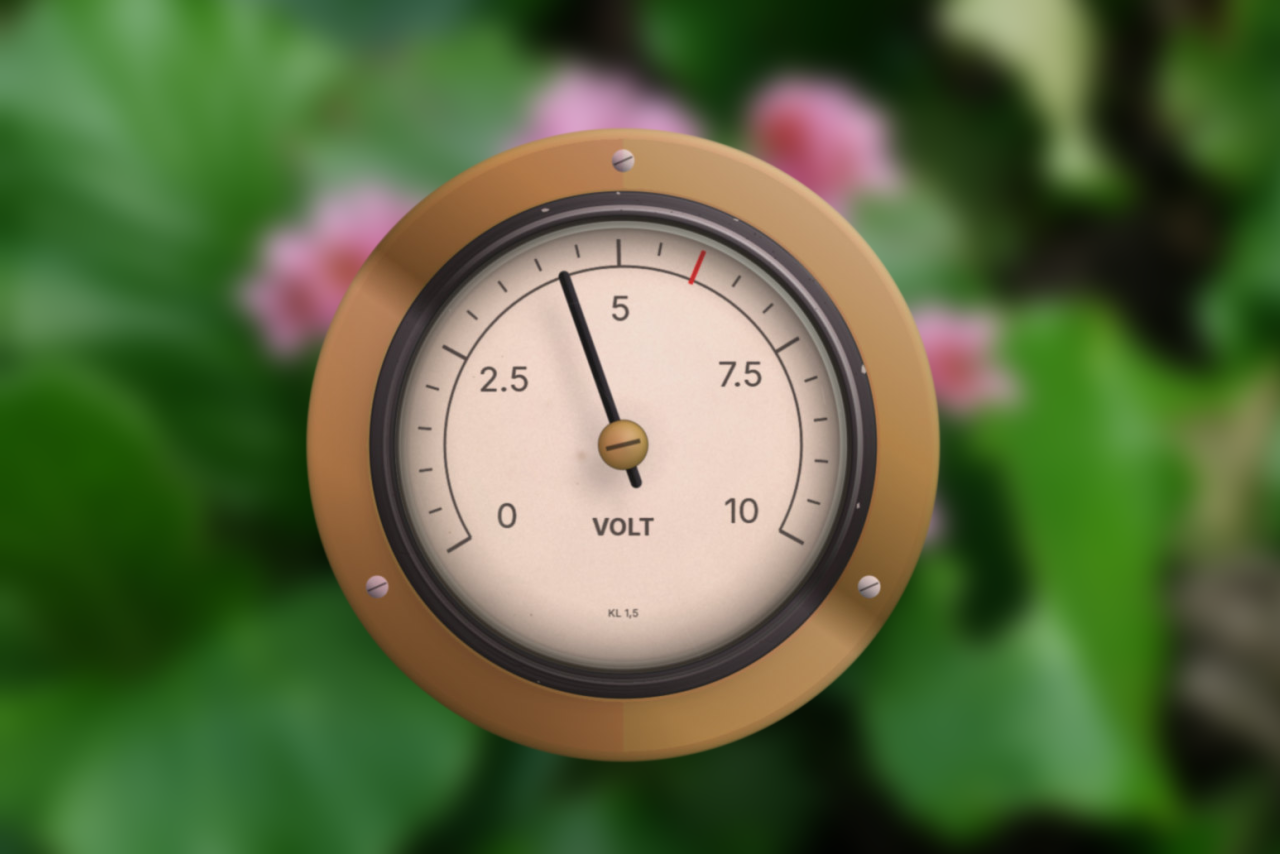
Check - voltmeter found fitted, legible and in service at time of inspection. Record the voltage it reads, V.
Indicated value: 4.25 V
